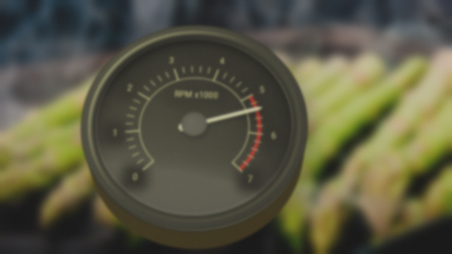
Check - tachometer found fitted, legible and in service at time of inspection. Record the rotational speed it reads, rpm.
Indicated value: 5400 rpm
